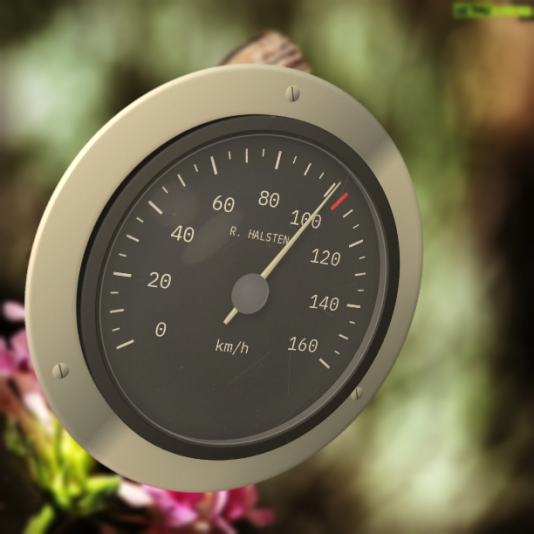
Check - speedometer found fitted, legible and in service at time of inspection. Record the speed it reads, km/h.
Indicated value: 100 km/h
